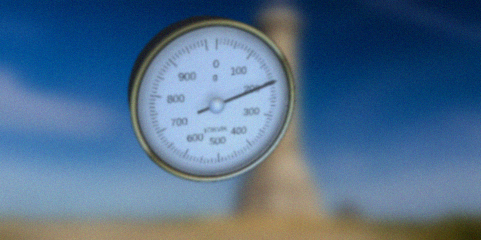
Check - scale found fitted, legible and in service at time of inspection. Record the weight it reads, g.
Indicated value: 200 g
